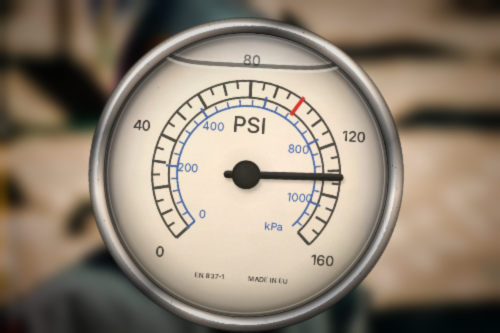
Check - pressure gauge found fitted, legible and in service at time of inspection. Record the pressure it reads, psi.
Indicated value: 132.5 psi
